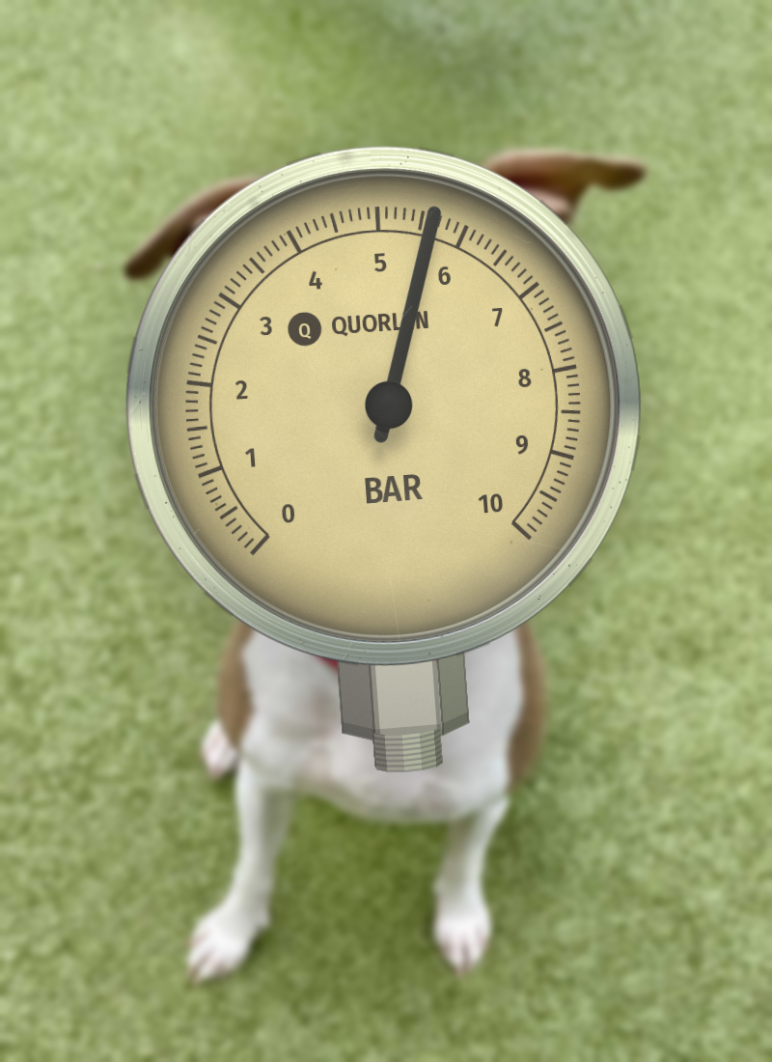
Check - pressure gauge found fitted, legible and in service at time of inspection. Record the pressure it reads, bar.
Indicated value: 5.6 bar
